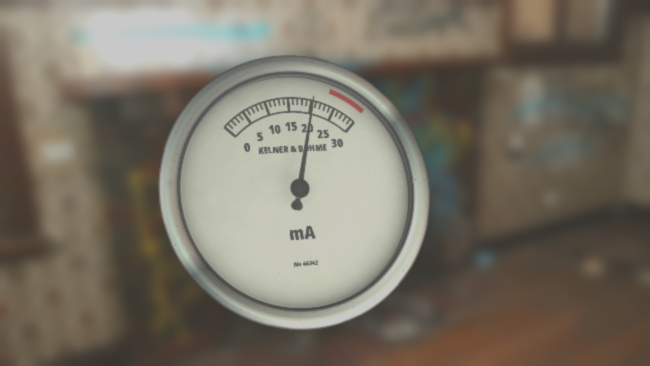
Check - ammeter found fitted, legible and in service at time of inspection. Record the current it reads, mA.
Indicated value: 20 mA
